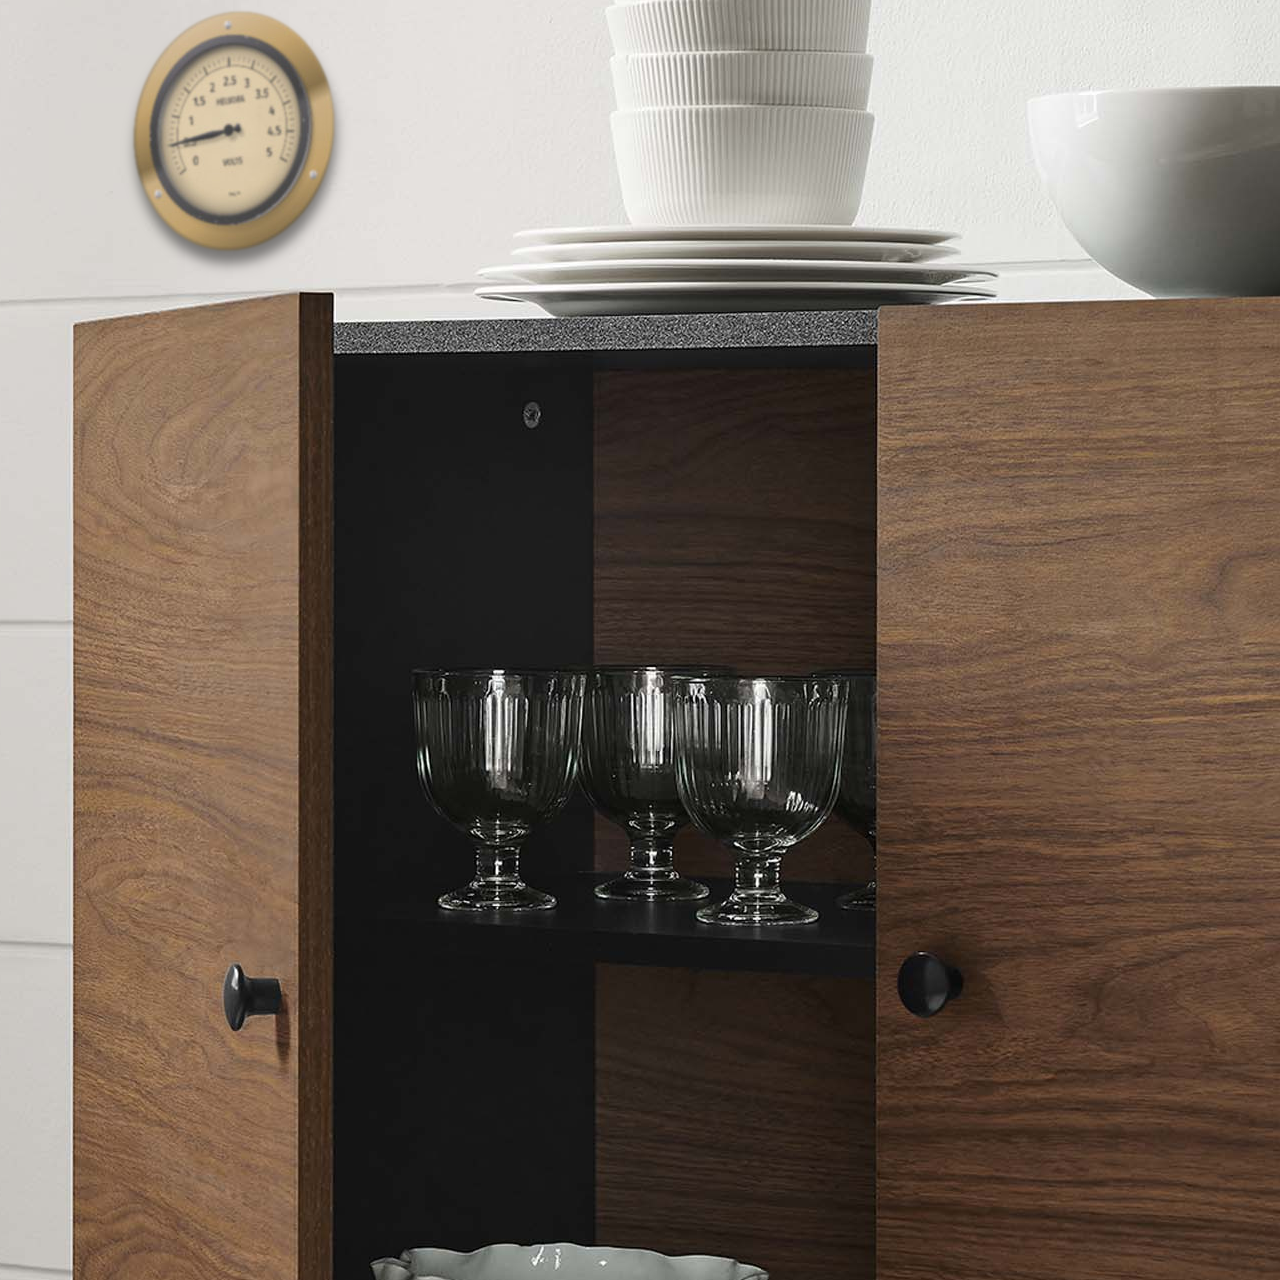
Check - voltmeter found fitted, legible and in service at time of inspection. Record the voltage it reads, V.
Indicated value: 0.5 V
